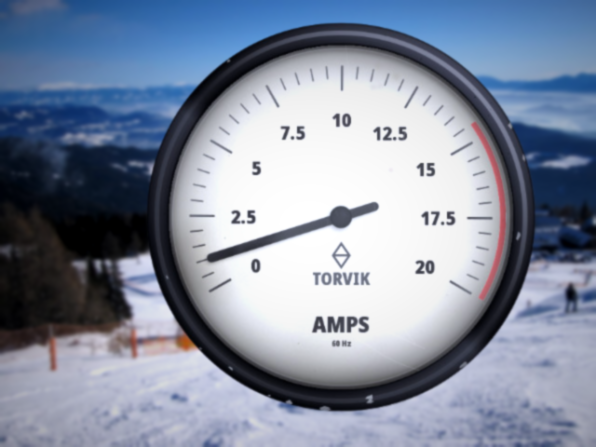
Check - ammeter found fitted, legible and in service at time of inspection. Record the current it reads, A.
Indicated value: 1 A
